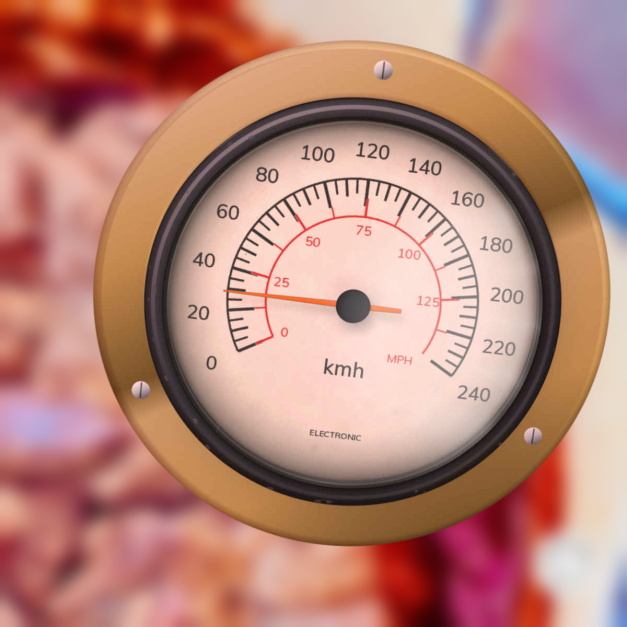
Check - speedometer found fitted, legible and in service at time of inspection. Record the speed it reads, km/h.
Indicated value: 30 km/h
